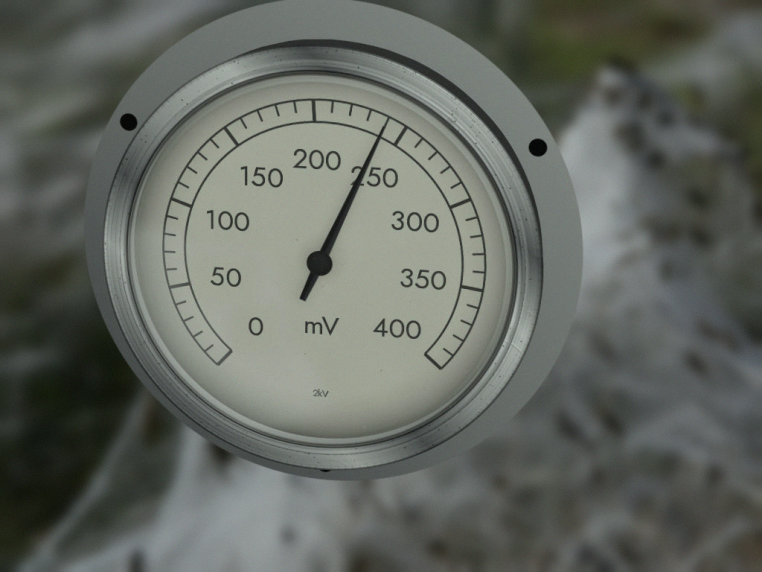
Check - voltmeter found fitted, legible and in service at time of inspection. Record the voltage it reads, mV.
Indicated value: 240 mV
